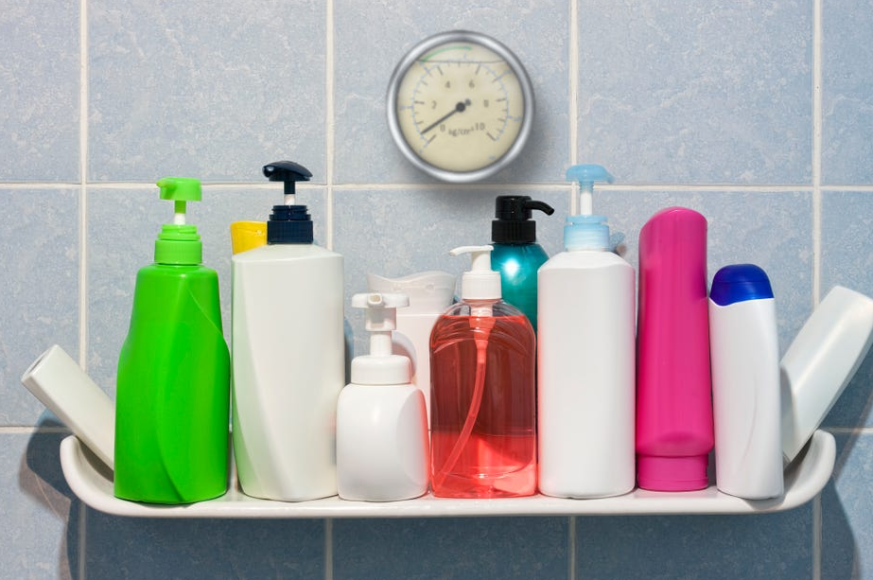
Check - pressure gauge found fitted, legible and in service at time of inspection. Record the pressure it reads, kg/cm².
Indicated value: 0.5 kg/cm²
